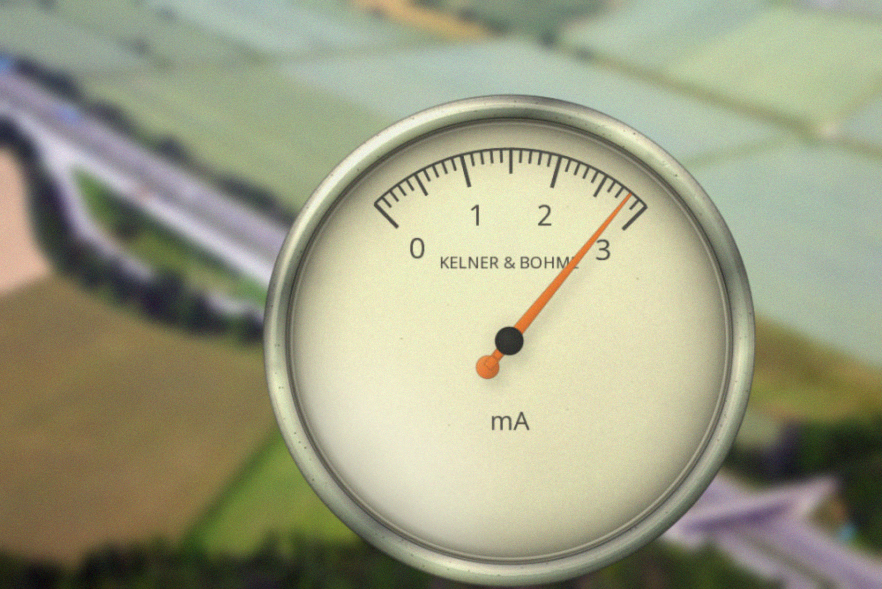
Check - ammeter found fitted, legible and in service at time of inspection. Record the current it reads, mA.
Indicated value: 2.8 mA
